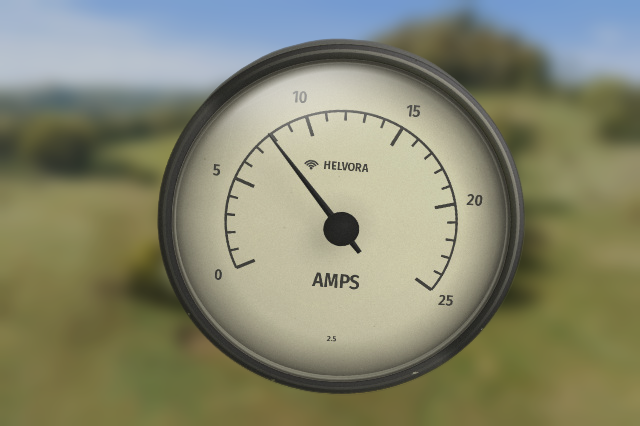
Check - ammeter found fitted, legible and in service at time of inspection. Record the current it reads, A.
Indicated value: 8 A
